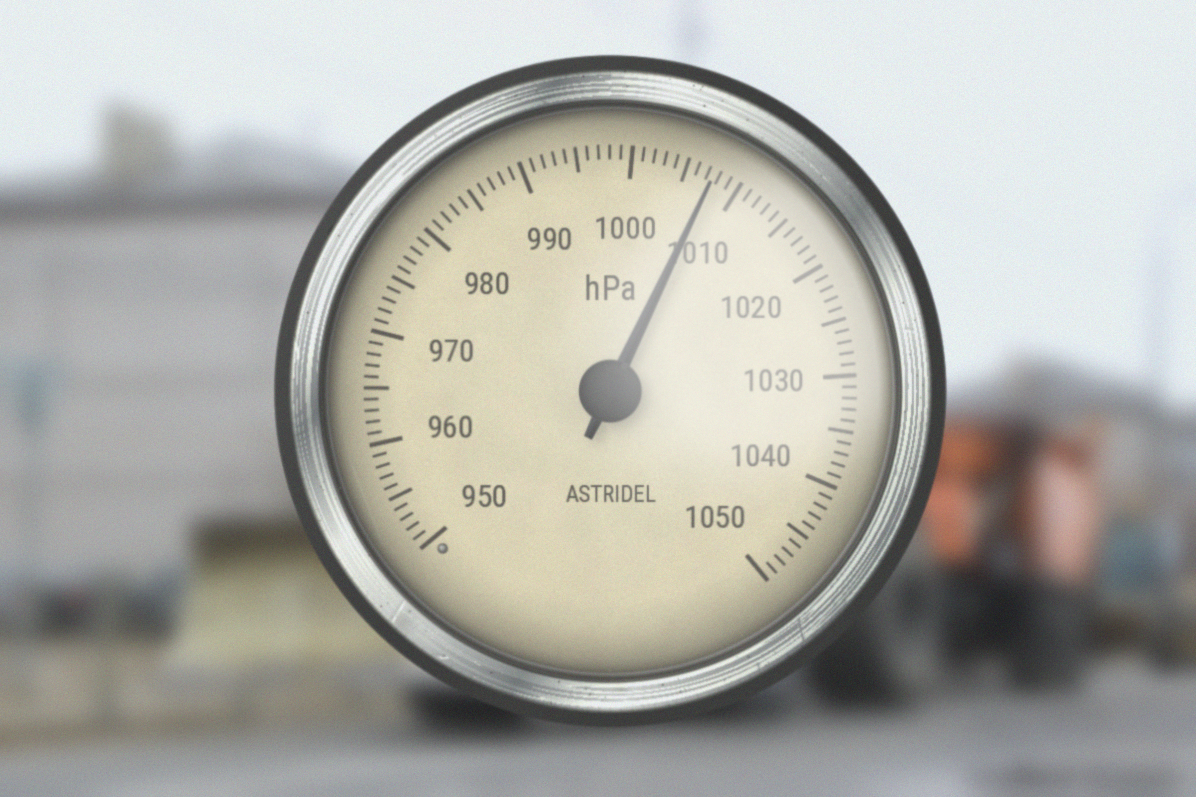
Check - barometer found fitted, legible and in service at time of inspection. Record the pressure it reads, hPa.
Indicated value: 1007.5 hPa
